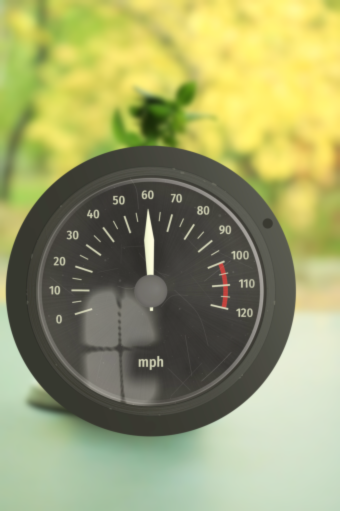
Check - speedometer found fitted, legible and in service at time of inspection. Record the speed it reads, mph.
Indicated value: 60 mph
